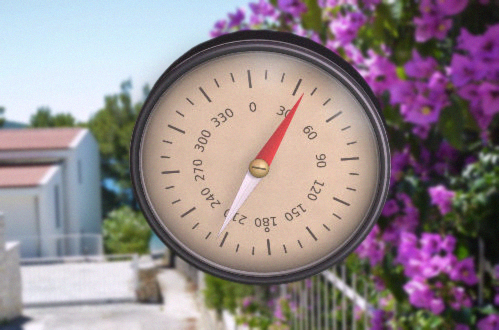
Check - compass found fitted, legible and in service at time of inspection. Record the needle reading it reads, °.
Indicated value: 35 °
